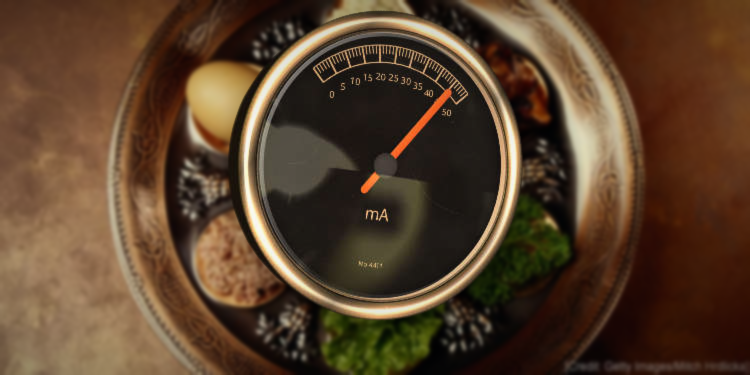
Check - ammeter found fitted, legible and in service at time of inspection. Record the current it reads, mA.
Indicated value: 45 mA
